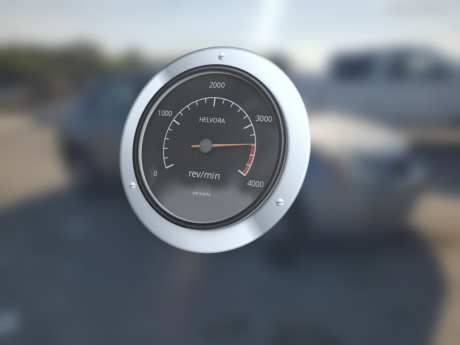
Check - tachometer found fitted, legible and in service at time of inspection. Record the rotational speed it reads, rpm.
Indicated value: 3400 rpm
